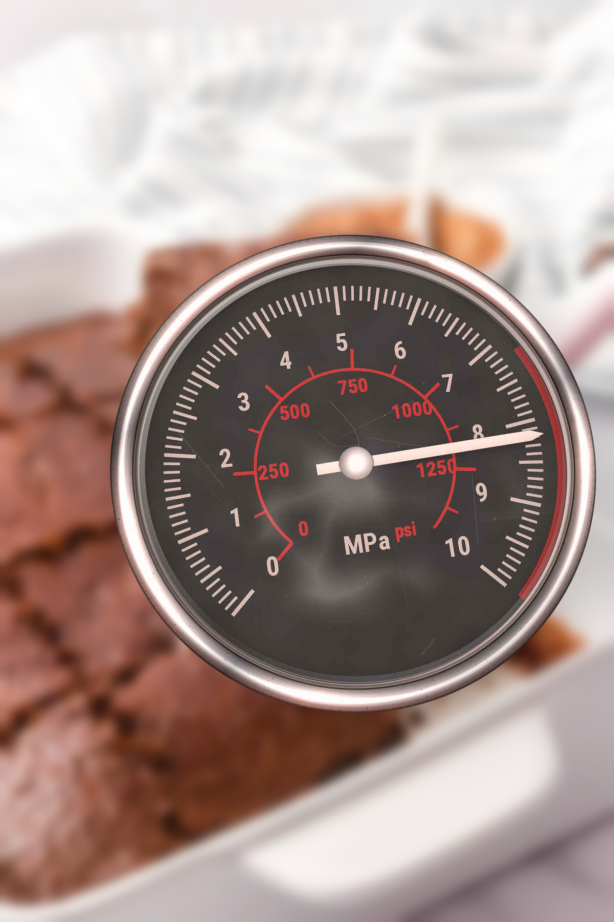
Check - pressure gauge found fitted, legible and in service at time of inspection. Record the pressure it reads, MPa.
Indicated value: 8.2 MPa
